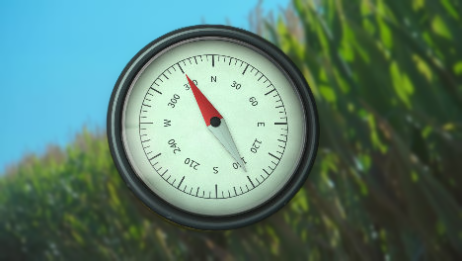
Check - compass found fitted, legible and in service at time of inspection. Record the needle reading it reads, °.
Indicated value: 330 °
